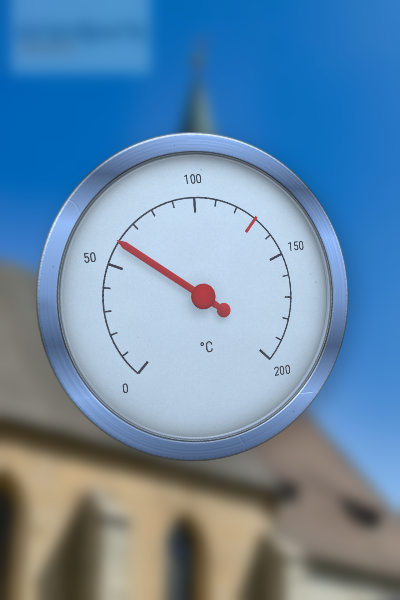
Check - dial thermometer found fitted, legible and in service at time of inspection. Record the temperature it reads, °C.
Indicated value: 60 °C
